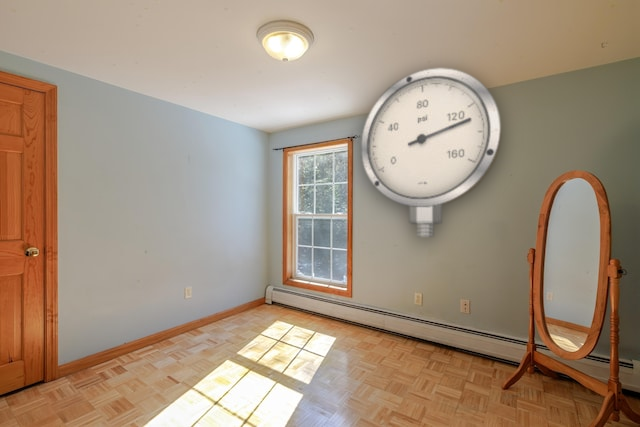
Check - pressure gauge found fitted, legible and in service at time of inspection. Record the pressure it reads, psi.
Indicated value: 130 psi
